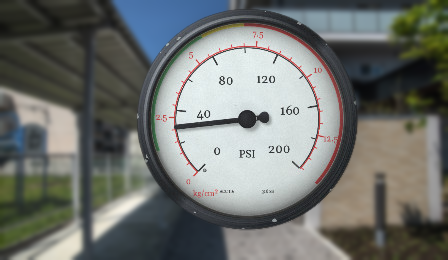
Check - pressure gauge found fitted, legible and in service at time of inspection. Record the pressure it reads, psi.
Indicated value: 30 psi
